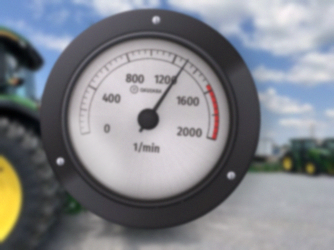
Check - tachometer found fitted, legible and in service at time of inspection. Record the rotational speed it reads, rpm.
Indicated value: 1300 rpm
